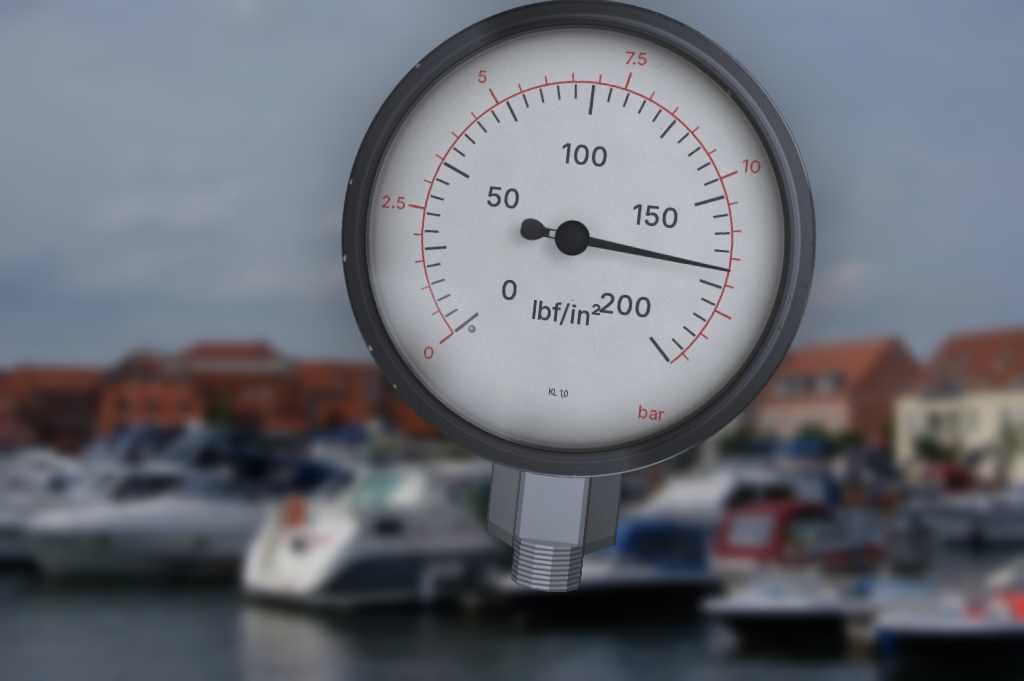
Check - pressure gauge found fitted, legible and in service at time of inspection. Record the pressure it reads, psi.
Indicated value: 170 psi
